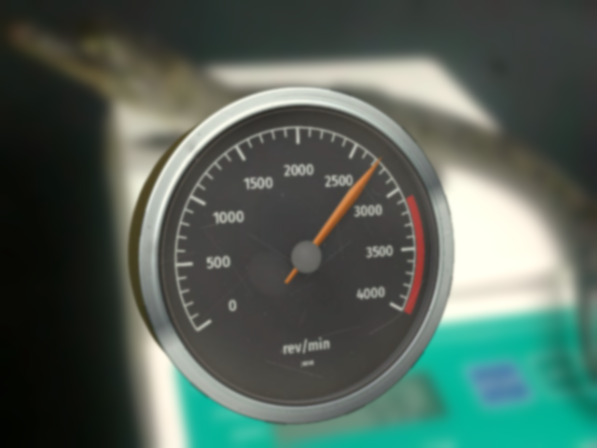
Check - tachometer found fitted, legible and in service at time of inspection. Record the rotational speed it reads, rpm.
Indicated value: 2700 rpm
